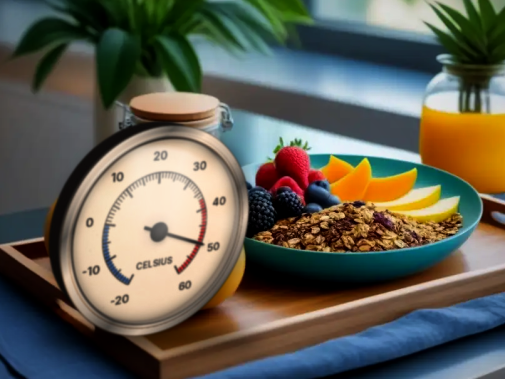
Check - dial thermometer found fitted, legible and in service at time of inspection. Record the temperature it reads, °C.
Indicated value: 50 °C
